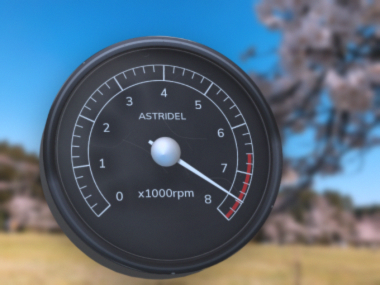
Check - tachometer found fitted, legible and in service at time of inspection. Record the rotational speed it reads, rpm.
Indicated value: 7600 rpm
